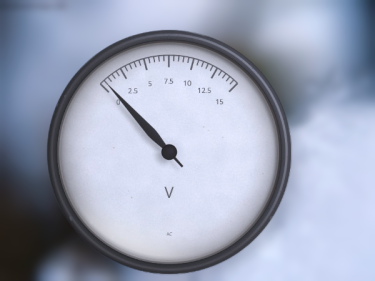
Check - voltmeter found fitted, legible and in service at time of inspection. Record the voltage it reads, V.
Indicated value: 0.5 V
